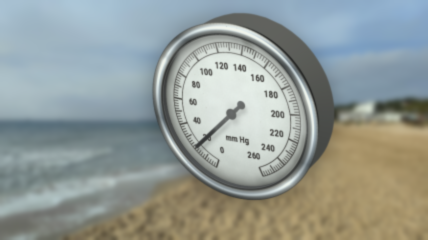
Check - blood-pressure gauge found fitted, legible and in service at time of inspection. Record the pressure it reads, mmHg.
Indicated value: 20 mmHg
